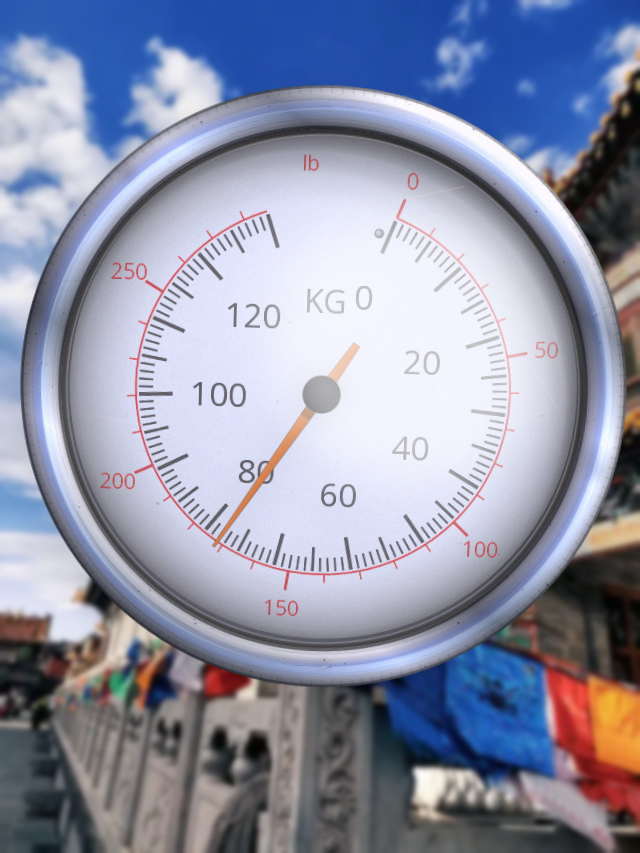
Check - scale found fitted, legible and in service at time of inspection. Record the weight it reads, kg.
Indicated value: 78 kg
